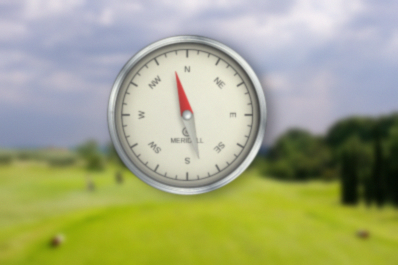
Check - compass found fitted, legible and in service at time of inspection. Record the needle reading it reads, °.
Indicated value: 345 °
